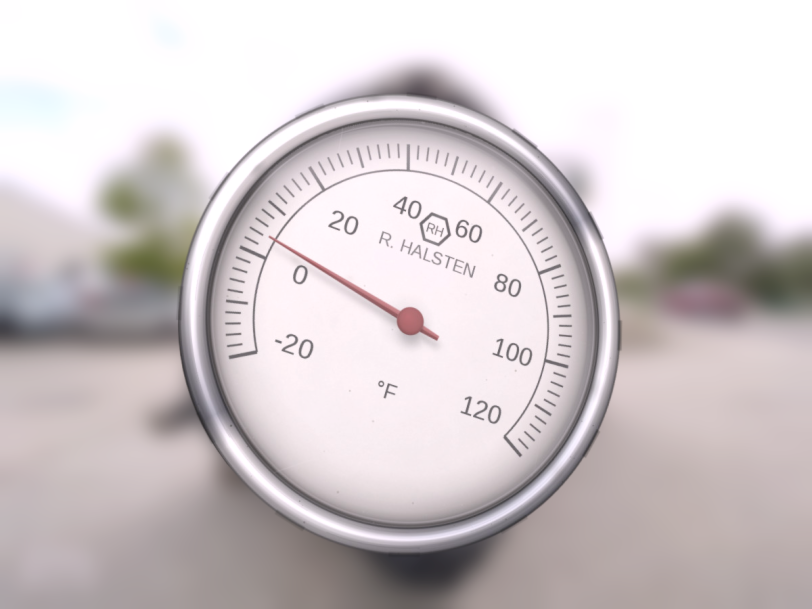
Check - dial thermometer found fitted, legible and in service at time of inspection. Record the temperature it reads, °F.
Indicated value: 4 °F
